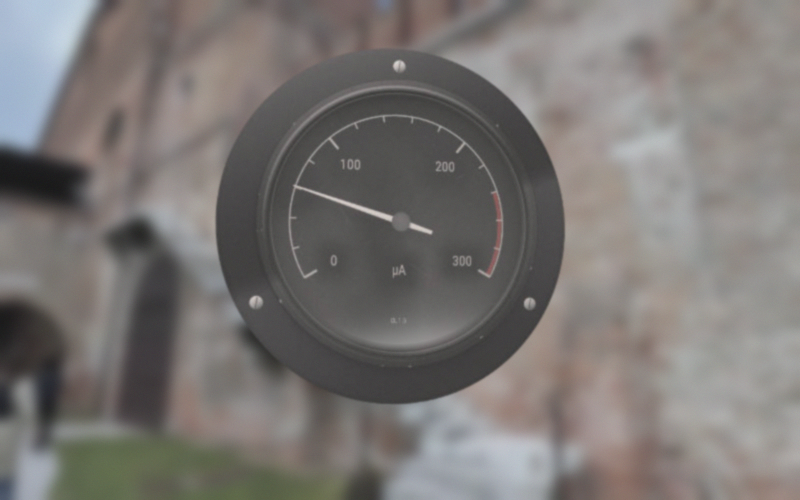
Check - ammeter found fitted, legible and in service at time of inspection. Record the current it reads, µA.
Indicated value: 60 µA
